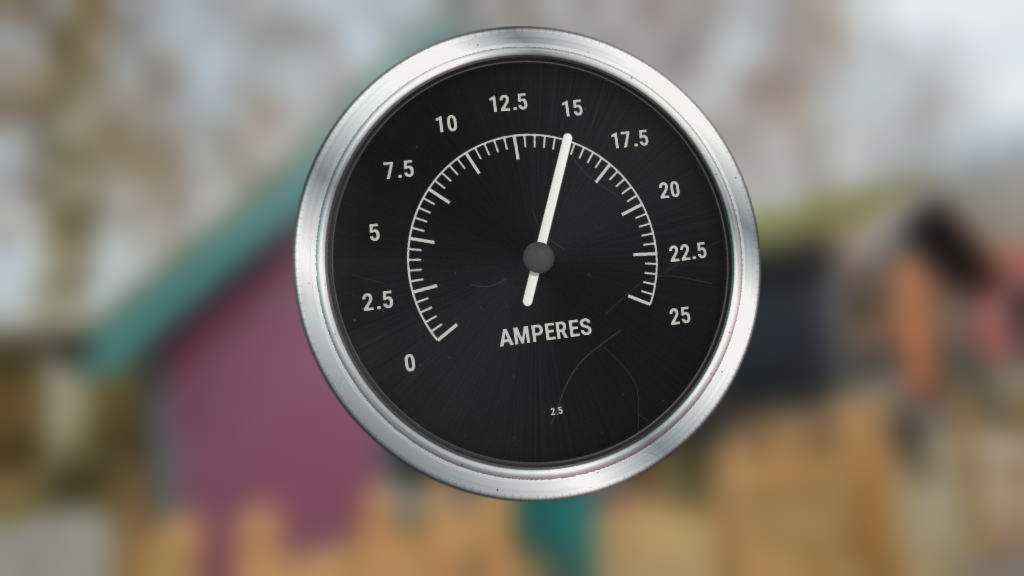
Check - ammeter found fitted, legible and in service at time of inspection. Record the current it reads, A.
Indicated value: 15 A
